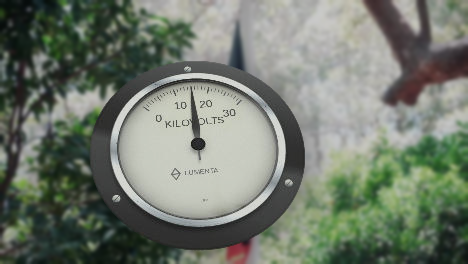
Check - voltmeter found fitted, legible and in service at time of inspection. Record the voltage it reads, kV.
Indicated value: 15 kV
